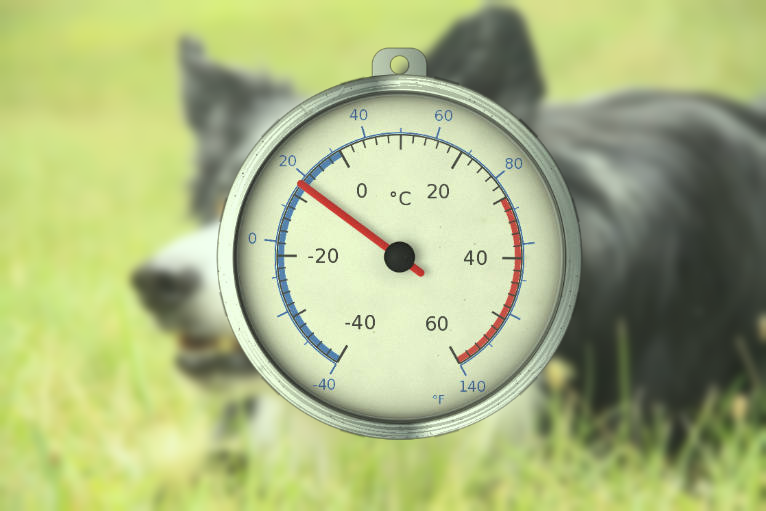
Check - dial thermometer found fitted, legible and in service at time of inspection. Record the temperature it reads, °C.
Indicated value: -8 °C
